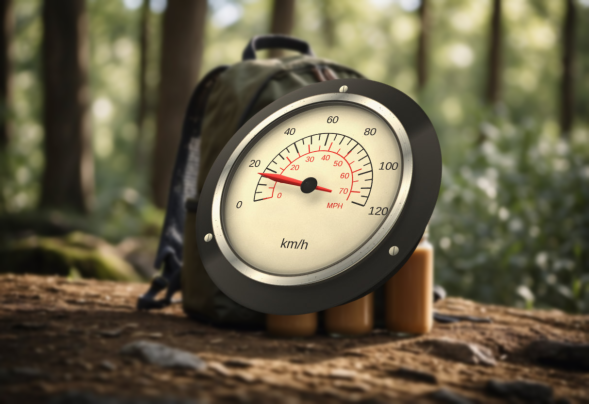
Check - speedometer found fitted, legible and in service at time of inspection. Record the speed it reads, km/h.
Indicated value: 15 km/h
